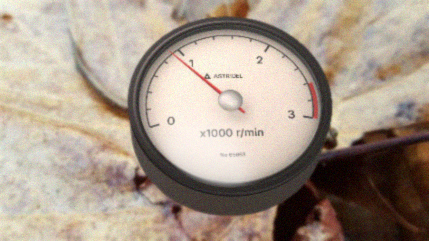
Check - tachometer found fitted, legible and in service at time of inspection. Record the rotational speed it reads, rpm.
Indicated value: 900 rpm
